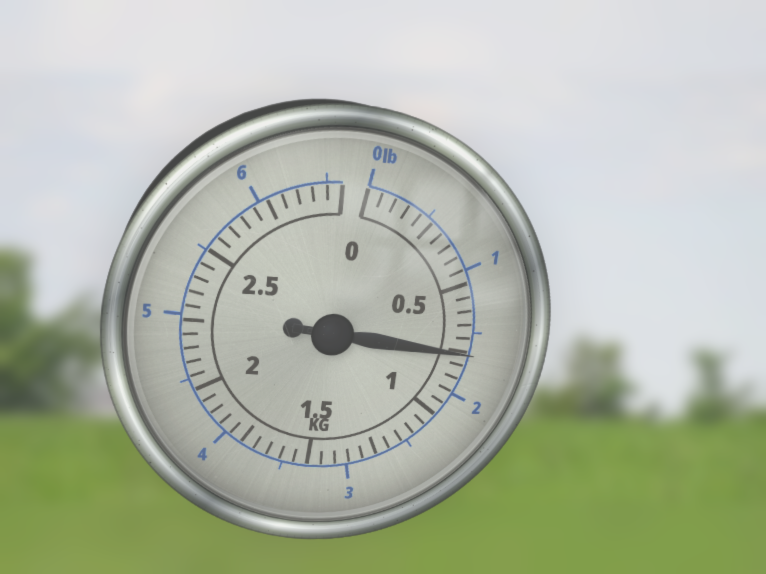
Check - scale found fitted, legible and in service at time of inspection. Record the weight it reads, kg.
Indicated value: 0.75 kg
